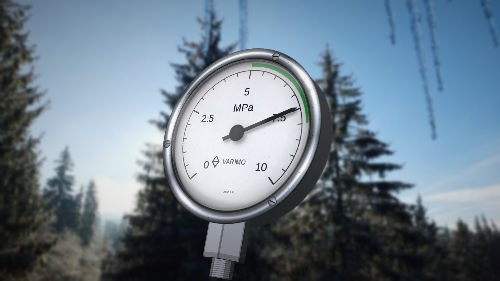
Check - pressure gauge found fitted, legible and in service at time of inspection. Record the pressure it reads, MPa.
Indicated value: 7.5 MPa
